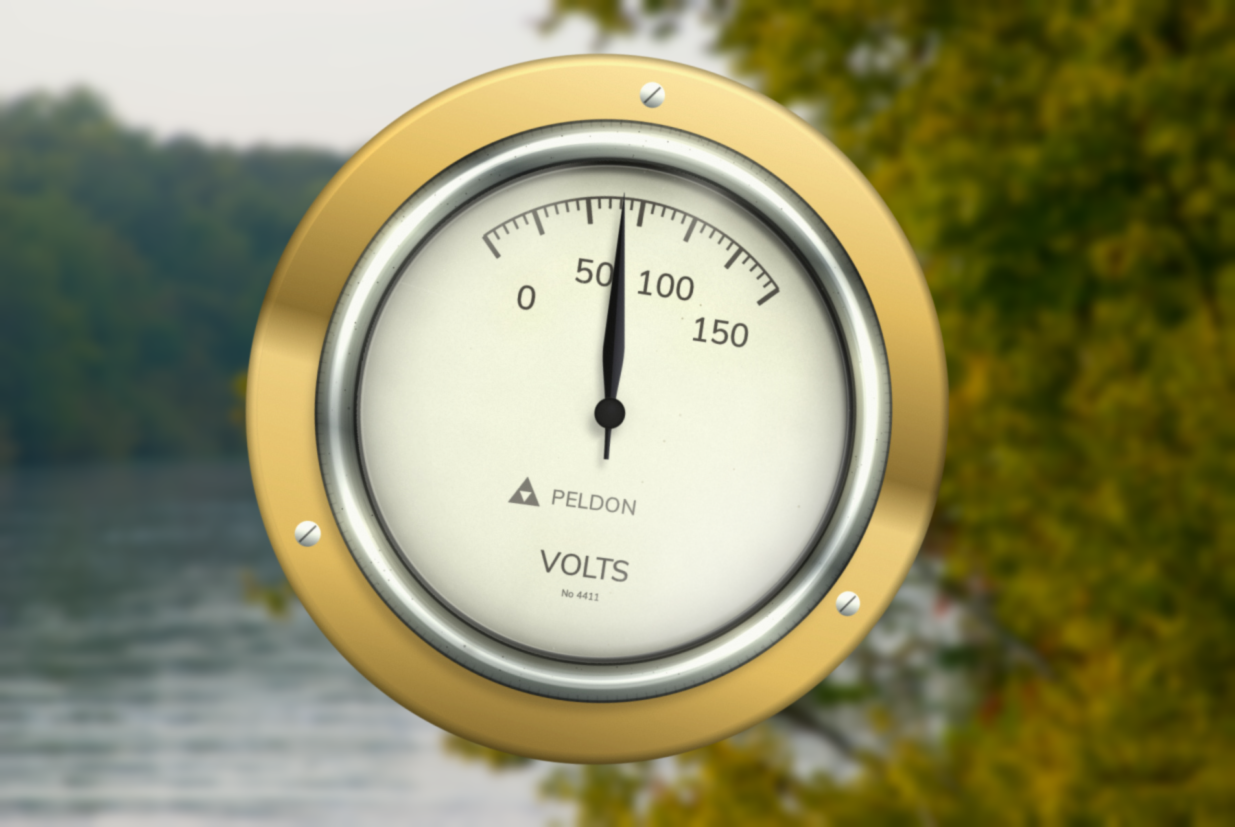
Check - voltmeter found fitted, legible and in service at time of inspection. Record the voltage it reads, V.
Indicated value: 65 V
